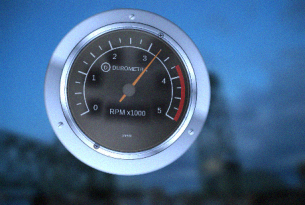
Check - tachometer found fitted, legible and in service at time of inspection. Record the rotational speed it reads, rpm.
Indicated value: 3250 rpm
